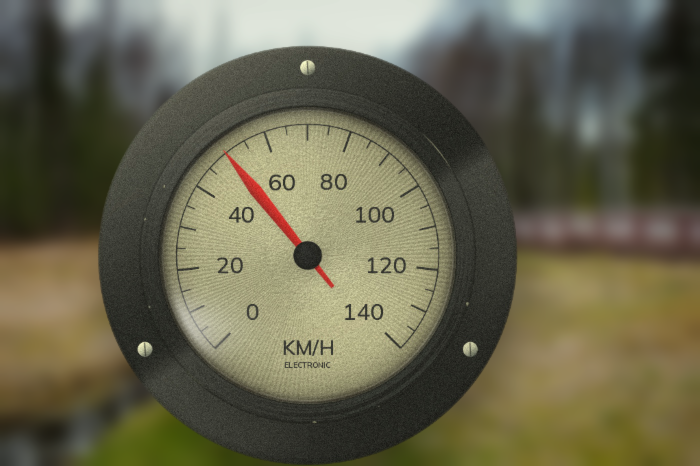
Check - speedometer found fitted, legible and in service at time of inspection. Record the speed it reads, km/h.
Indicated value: 50 km/h
